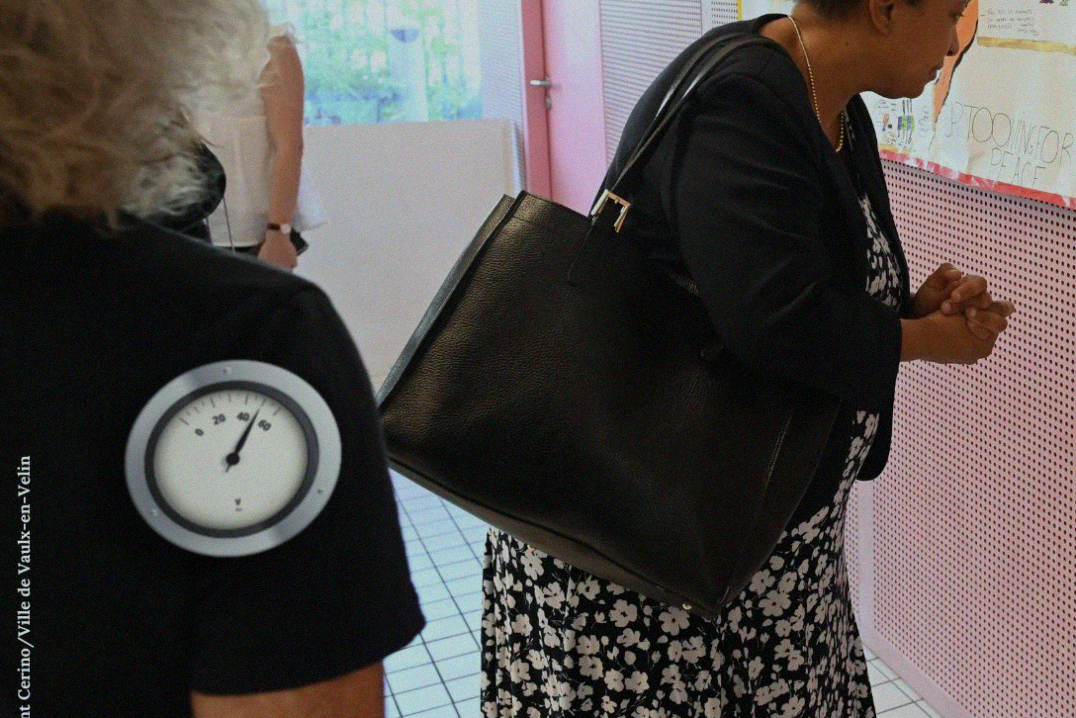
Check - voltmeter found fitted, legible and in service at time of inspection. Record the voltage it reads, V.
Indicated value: 50 V
